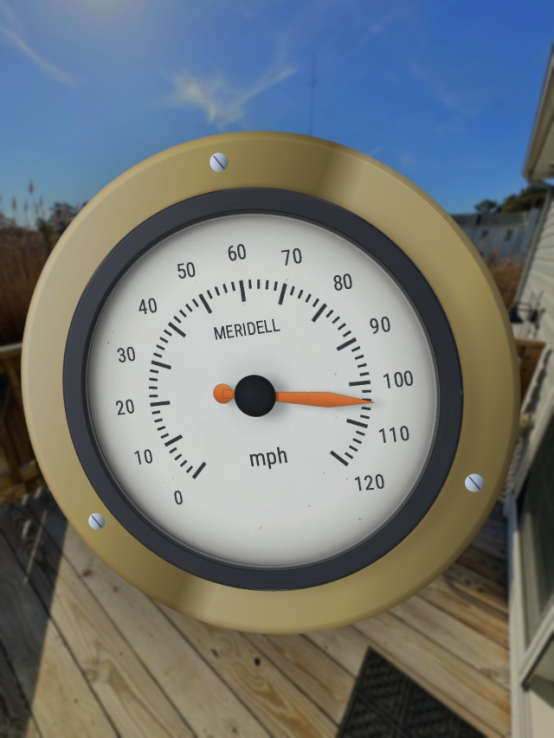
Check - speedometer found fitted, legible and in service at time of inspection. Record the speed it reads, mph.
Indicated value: 104 mph
